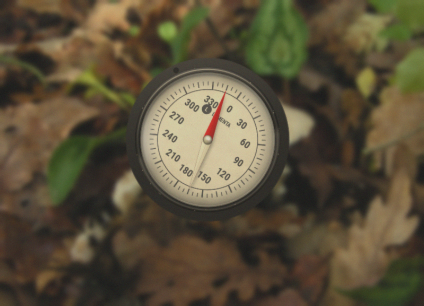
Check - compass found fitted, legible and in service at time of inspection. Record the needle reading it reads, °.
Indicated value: 345 °
